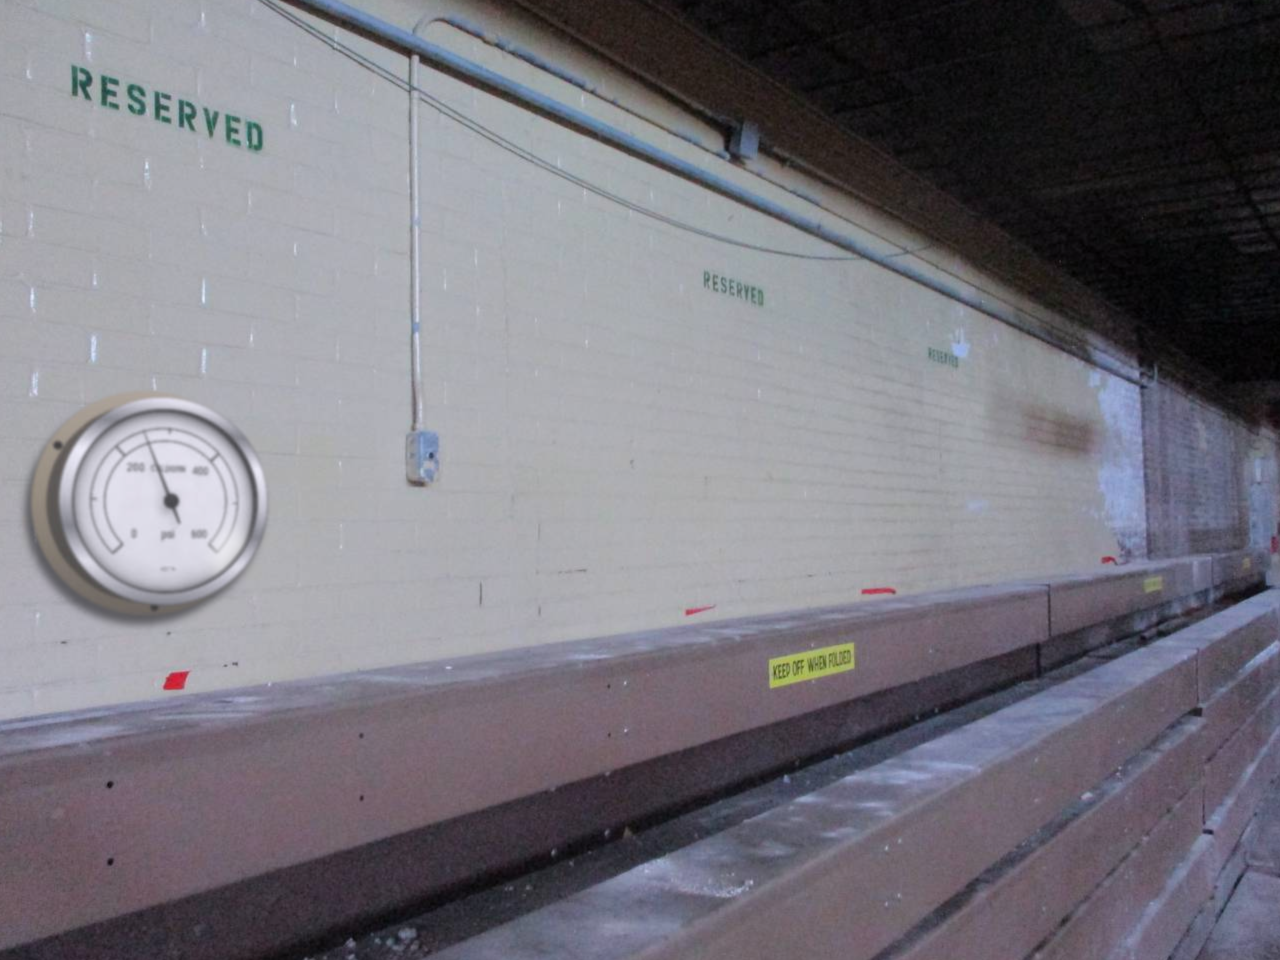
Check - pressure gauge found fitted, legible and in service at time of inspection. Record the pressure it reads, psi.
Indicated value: 250 psi
